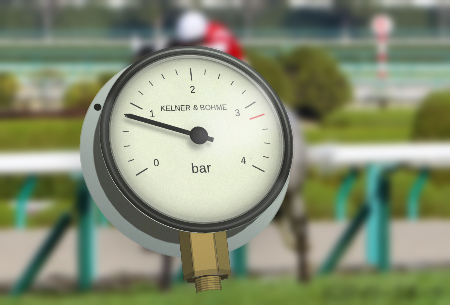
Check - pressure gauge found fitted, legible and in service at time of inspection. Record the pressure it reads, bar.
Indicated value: 0.8 bar
